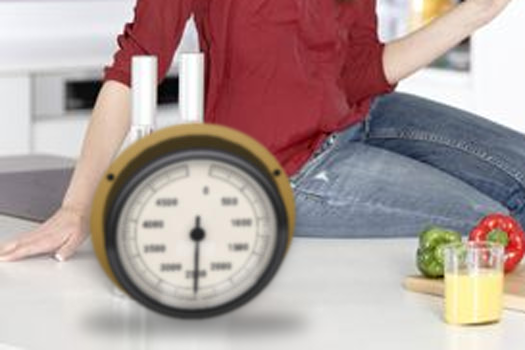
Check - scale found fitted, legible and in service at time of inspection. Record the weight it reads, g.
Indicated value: 2500 g
